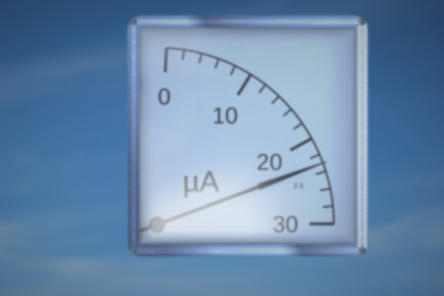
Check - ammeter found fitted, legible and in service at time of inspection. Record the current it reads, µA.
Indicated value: 23 µA
